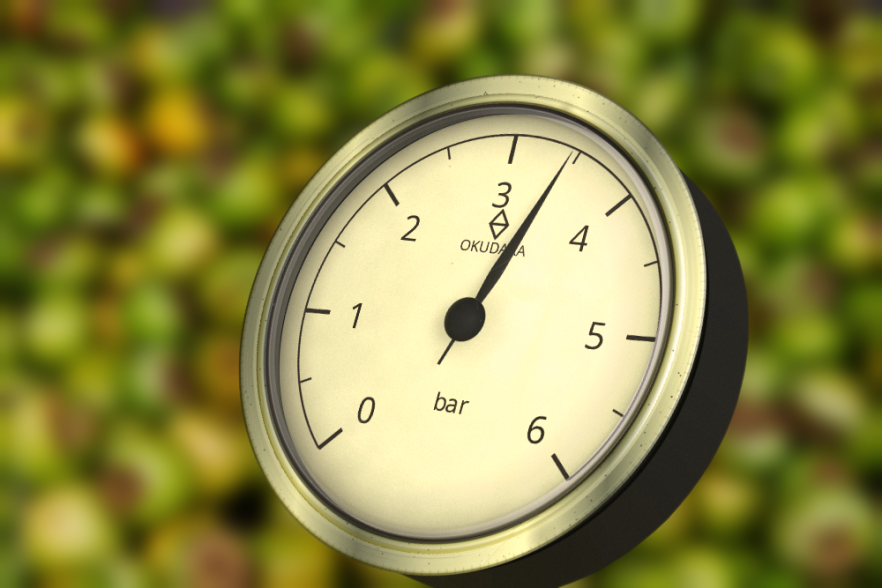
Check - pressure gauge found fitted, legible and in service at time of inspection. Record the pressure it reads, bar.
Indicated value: 3.5 bar
